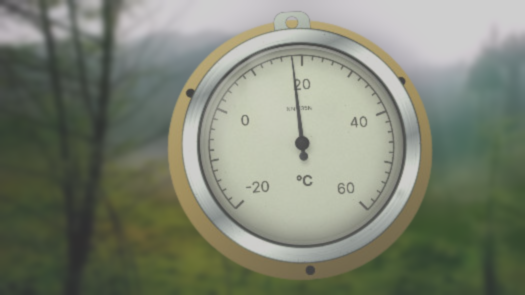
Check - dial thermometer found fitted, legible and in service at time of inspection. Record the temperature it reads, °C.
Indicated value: 18 °C
